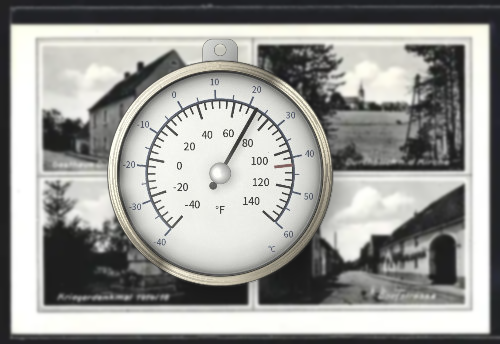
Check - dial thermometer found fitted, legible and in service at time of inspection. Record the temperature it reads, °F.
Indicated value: 72 °F
